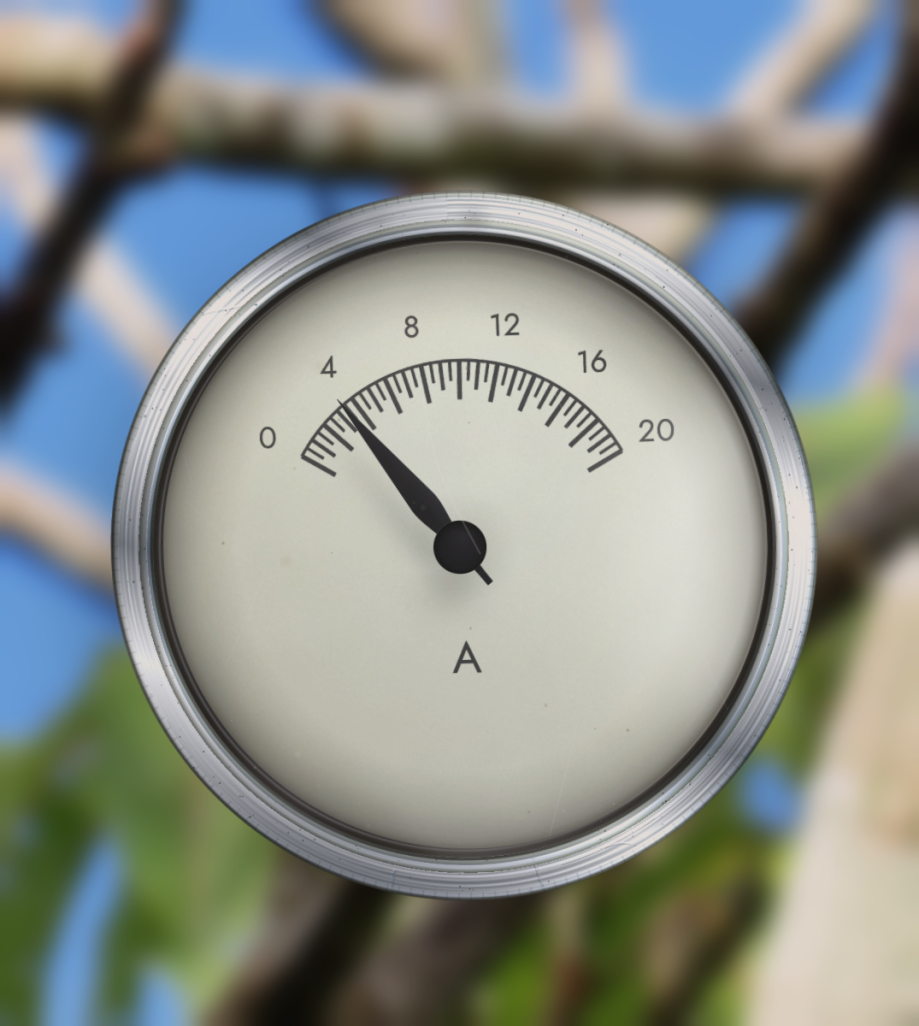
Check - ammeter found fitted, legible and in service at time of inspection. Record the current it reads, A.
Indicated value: 3.5 A
